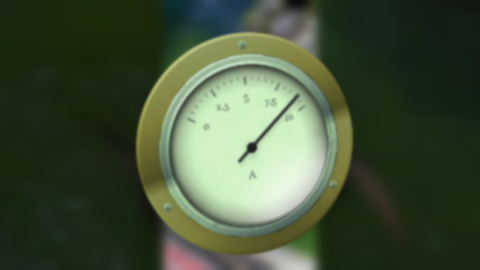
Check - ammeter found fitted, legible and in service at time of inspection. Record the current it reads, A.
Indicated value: 9 A
